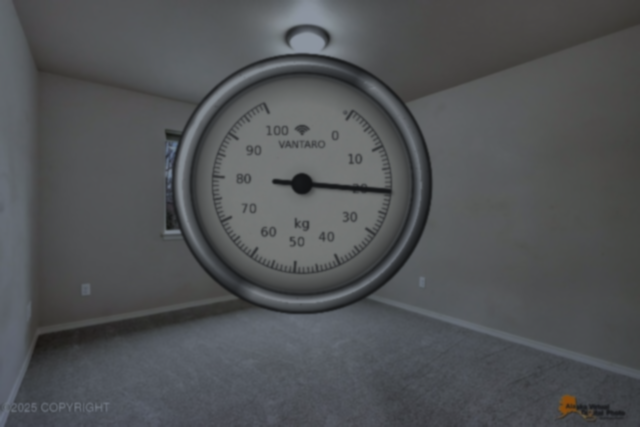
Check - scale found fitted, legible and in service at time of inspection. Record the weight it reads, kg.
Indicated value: 20 kg
